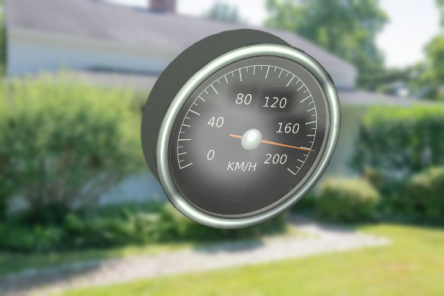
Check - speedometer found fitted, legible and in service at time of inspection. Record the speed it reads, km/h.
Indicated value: 180 km/h
